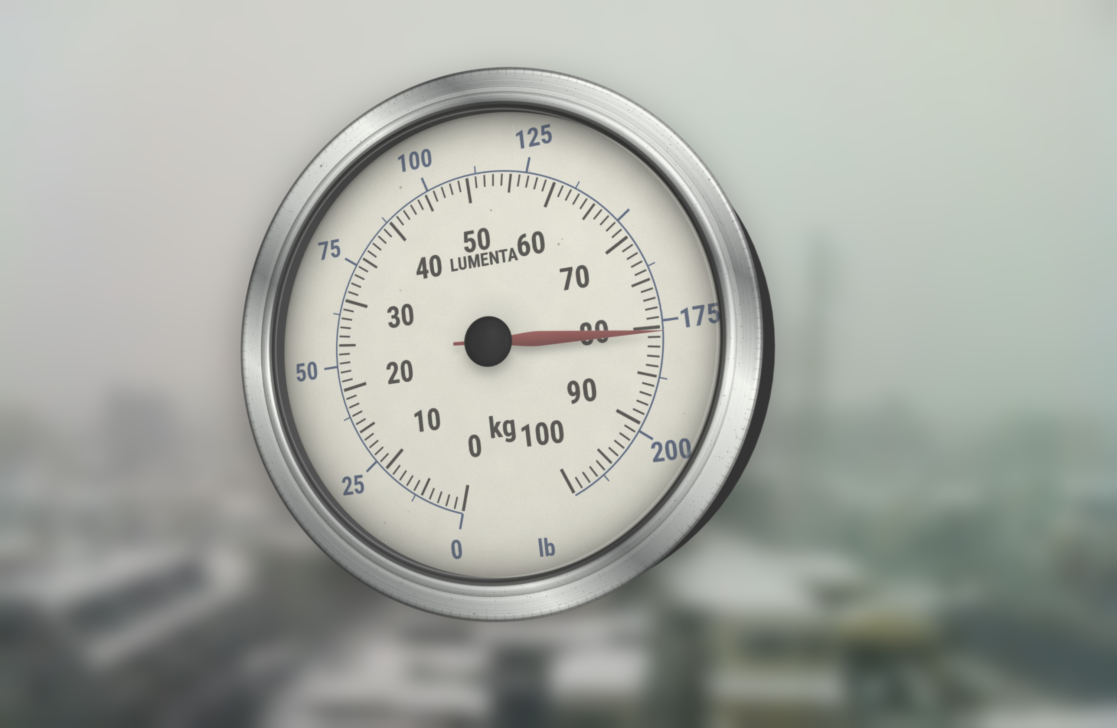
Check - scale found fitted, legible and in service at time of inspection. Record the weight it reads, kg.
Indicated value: 80.5 kg
